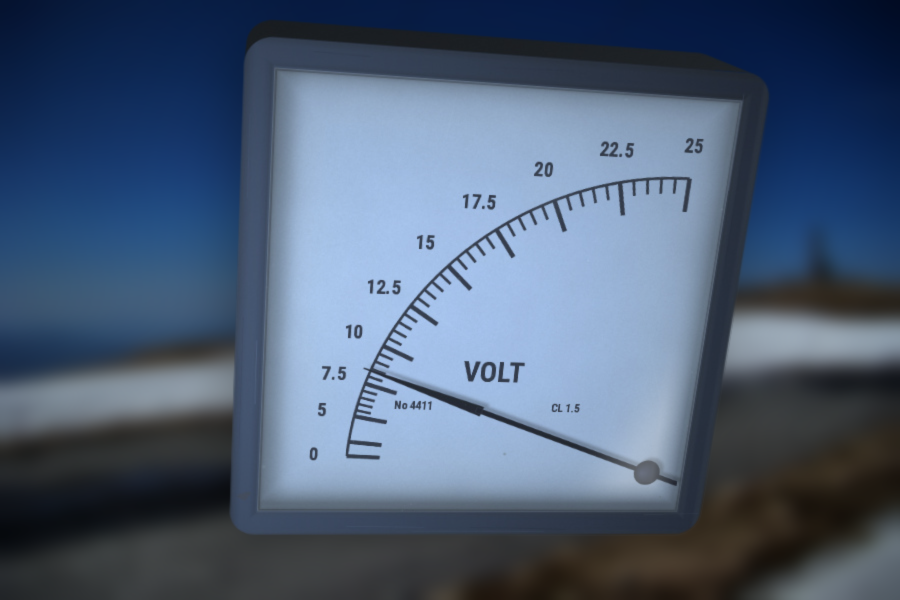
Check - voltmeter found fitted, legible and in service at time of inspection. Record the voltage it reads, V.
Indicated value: 8.5 V
